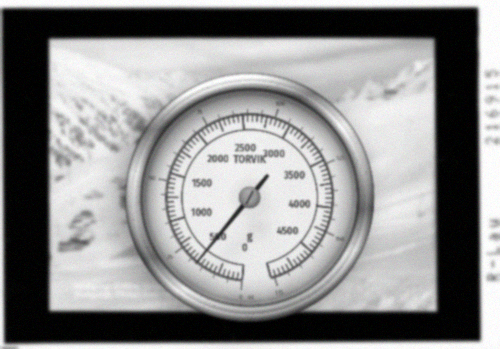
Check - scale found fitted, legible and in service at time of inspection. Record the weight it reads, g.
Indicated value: 500 g
